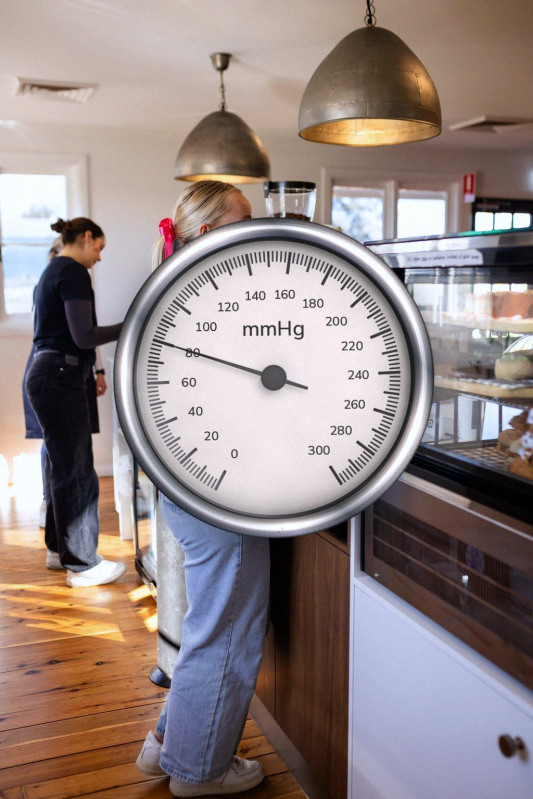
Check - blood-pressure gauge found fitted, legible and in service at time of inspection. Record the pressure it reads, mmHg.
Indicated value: 80 mmHg
